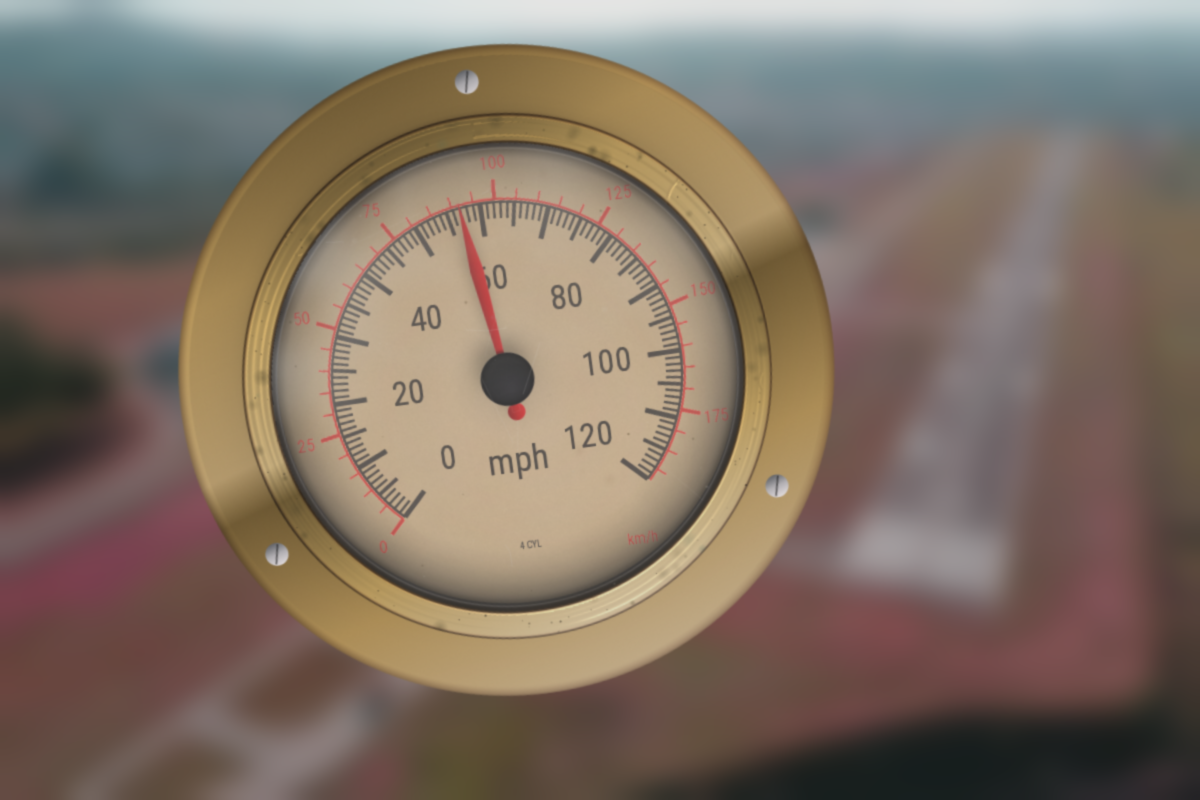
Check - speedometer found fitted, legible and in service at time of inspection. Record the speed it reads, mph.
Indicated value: 57 mph
